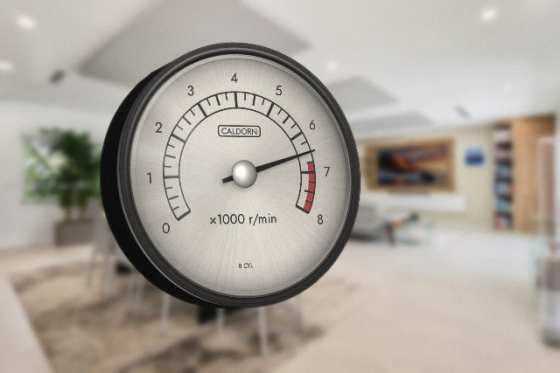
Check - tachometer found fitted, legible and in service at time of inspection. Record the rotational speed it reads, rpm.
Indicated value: 6500 rpm
